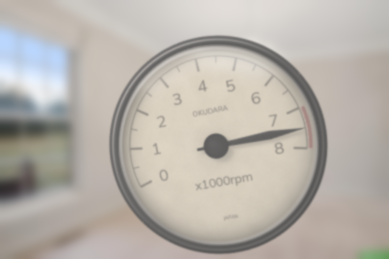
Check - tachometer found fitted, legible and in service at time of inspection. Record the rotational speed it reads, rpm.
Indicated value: 7500 rpm
